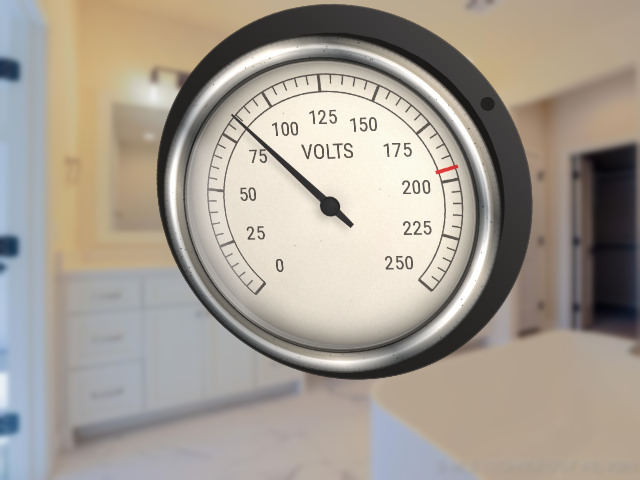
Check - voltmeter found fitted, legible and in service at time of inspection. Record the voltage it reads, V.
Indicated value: 85 V
